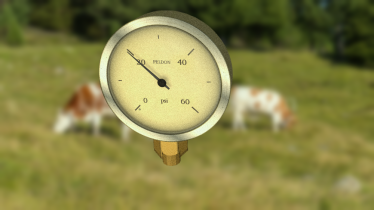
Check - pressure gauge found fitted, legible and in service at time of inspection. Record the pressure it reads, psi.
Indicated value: 20 psi
